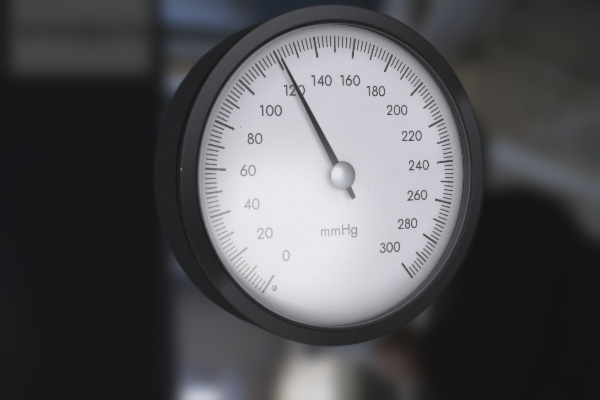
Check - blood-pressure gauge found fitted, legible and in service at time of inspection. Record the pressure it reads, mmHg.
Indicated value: 120 mmHg
